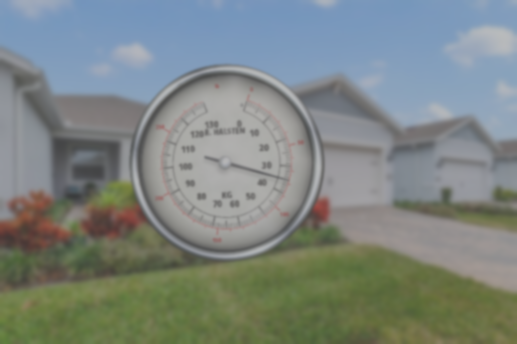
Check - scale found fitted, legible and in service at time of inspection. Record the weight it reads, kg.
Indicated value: 35 kg
